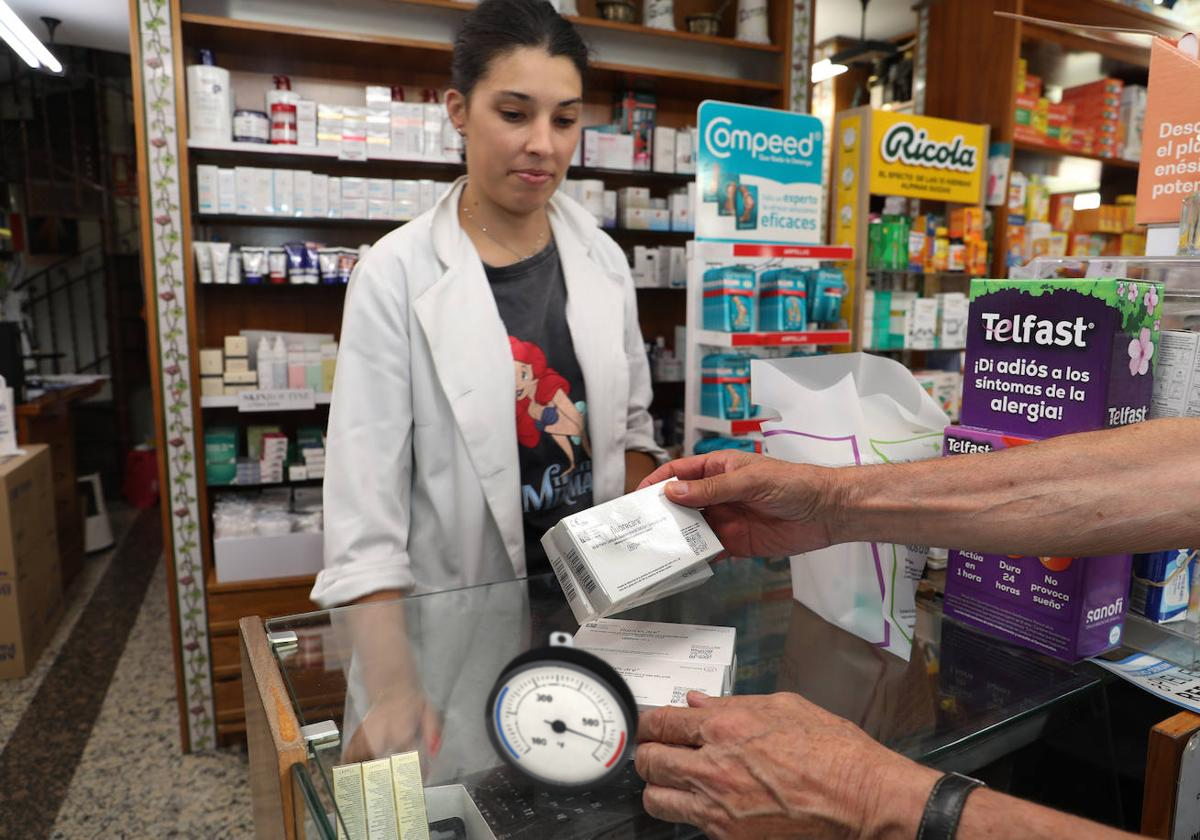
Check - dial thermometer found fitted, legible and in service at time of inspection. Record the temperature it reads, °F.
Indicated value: 550 °F
